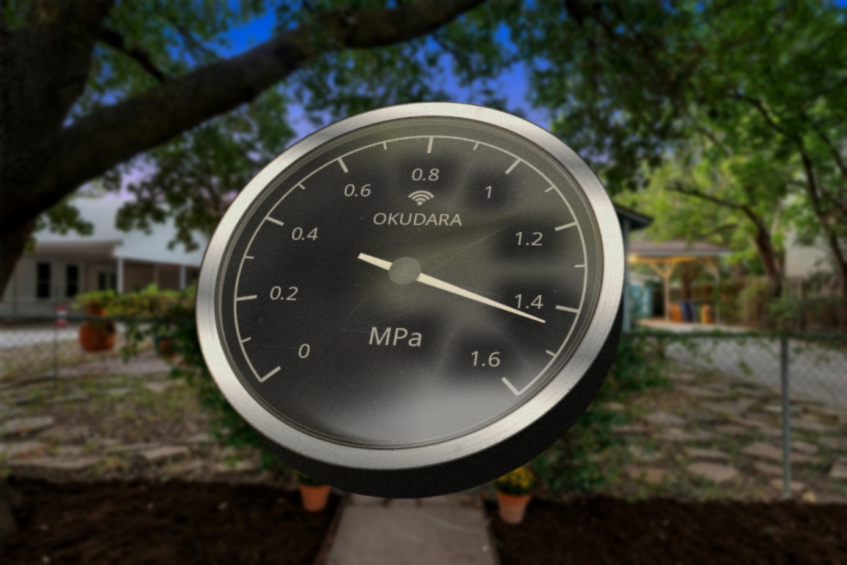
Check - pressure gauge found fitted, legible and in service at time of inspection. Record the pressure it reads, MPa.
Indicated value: 1.45 MPa
